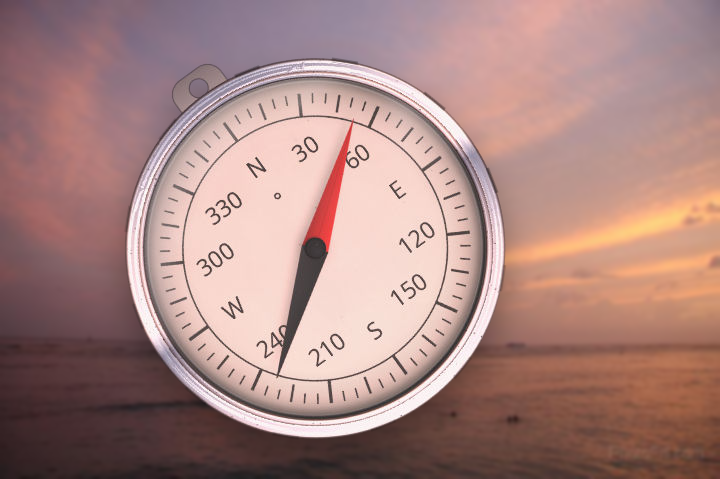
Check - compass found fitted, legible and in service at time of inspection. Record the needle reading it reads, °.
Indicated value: 52.5 °
